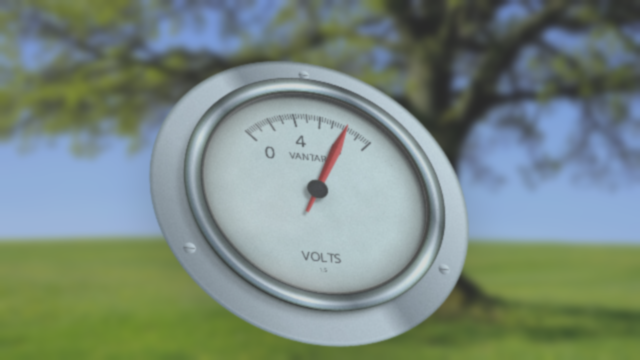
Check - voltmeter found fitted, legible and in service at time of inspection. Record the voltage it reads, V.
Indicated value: 8 V
